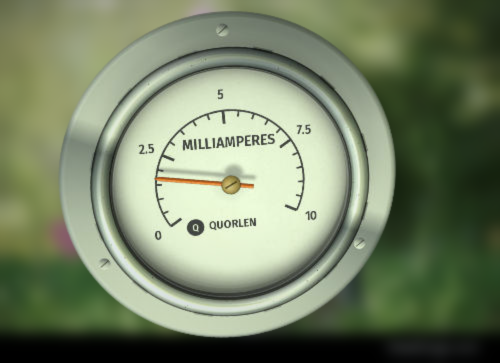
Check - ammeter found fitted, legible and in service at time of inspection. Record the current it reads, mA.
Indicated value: 1.75 mA
